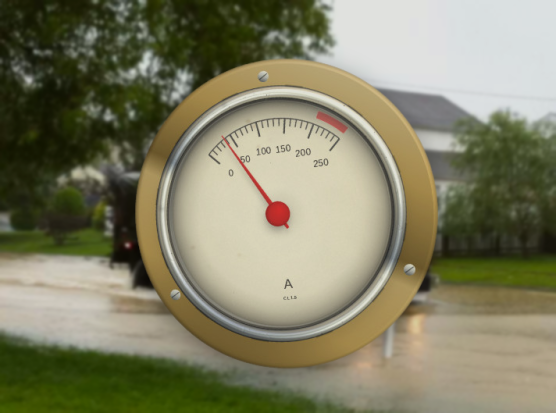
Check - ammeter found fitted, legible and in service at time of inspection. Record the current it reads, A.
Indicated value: 40 A
